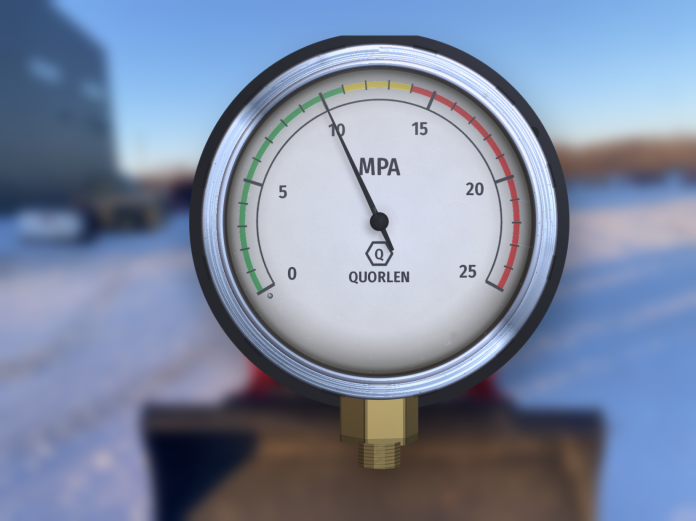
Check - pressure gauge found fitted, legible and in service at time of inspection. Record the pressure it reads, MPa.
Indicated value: 10 MPa
